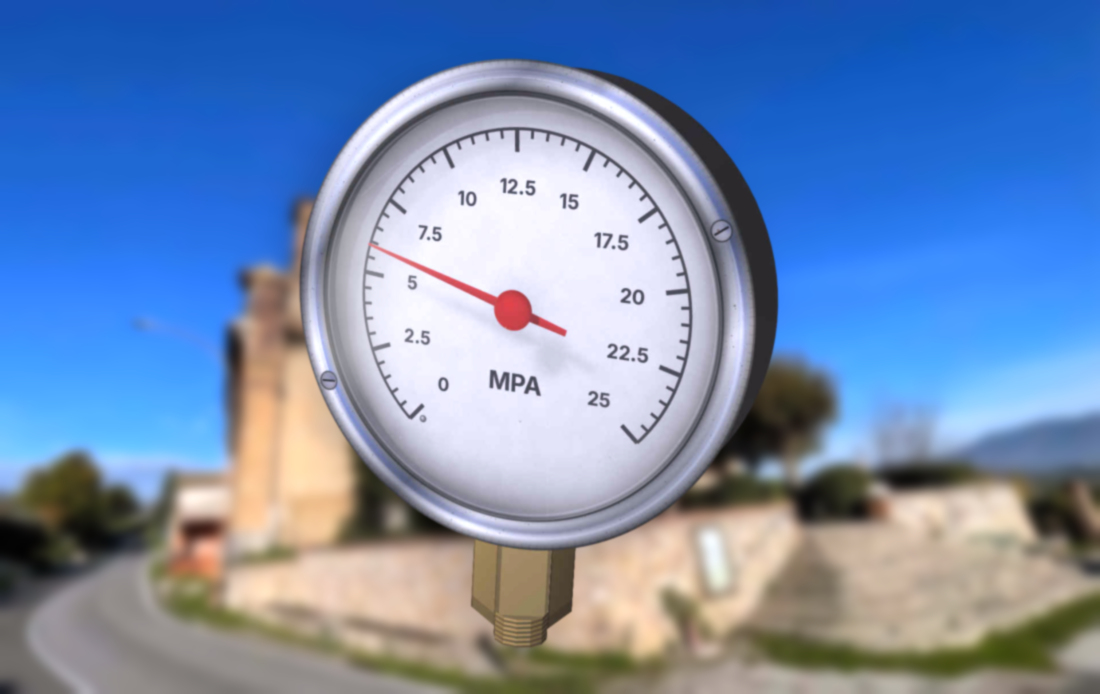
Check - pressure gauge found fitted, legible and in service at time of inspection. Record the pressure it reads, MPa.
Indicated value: 6 MPa
